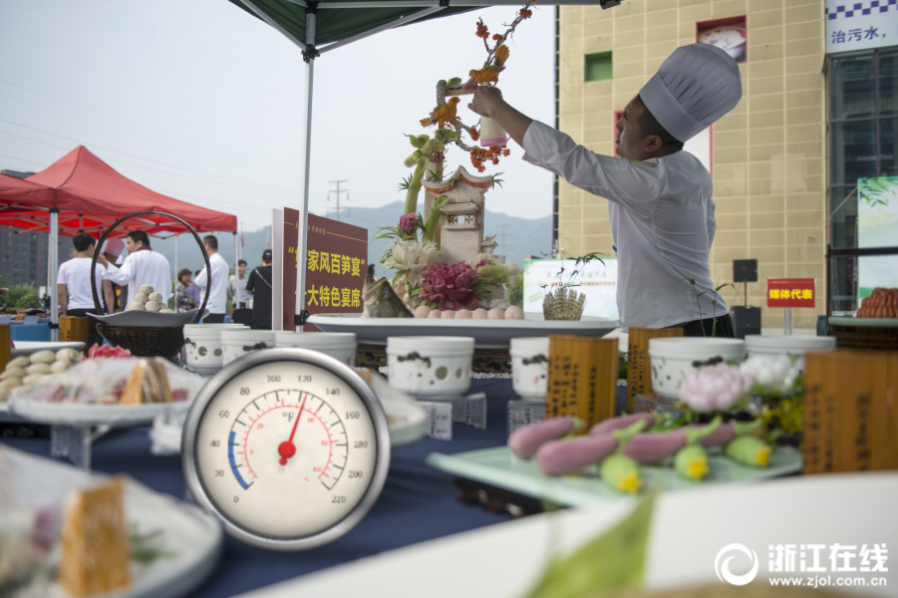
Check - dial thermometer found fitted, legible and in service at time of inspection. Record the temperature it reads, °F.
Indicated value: 125 °F
